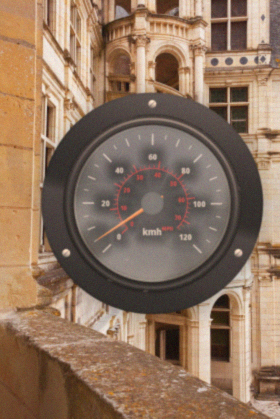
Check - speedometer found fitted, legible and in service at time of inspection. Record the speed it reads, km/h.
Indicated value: 5 km/h
